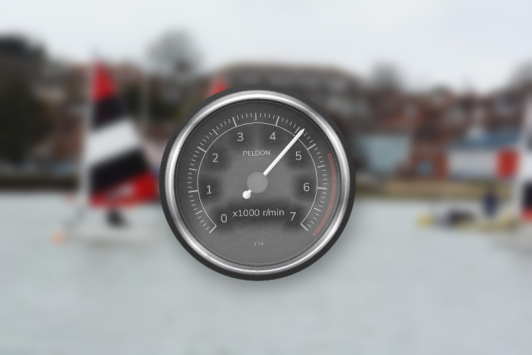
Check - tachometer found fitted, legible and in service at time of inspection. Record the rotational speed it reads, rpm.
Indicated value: 4600 rpm
